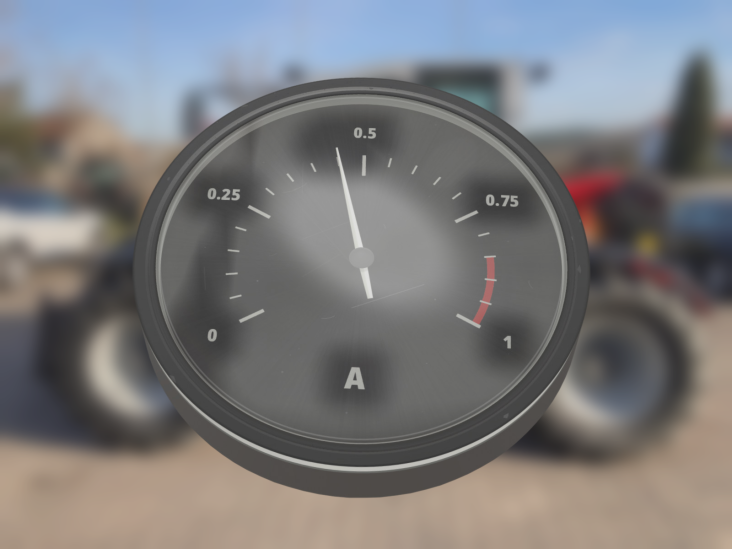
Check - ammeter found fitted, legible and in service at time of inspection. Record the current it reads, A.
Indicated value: 0.45 A
